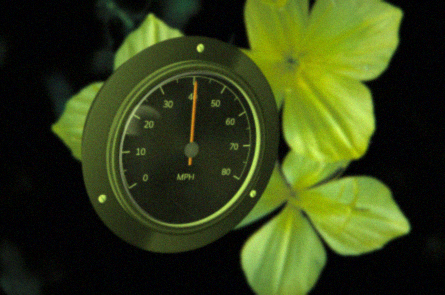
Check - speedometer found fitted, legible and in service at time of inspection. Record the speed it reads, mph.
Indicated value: 40 mph
